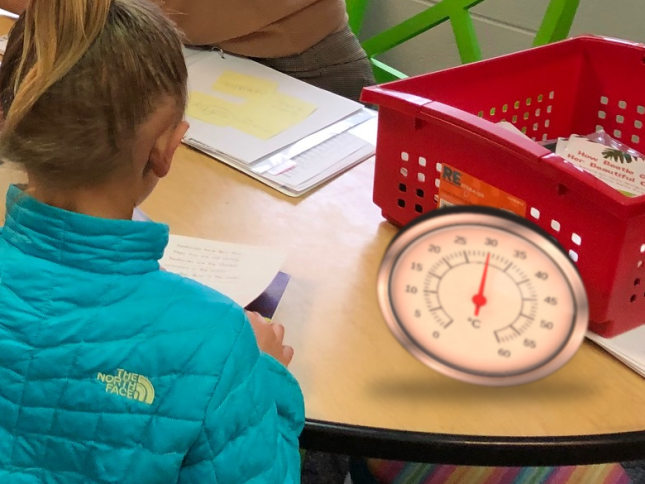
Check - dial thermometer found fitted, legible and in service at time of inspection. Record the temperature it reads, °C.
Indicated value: 30 °C
